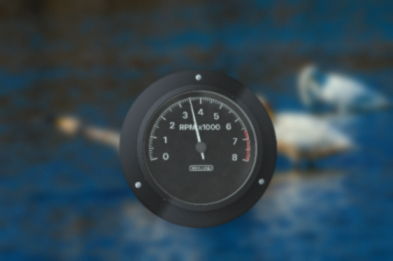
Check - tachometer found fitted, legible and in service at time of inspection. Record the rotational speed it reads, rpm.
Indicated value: 3500 rpm
